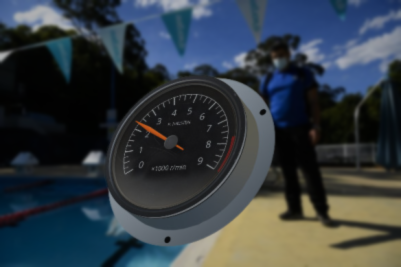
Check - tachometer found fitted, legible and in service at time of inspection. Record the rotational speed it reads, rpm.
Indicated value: 2250 rpm
